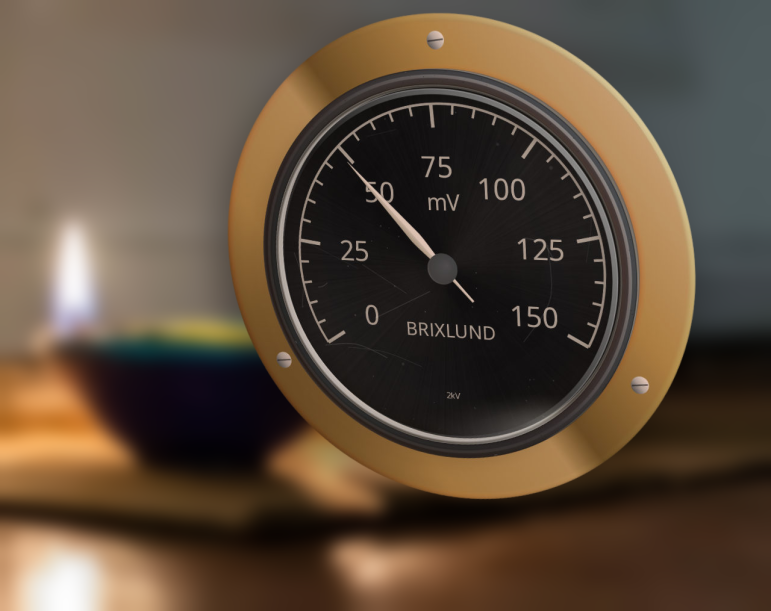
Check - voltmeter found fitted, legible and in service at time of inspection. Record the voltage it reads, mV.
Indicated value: 50 mV
